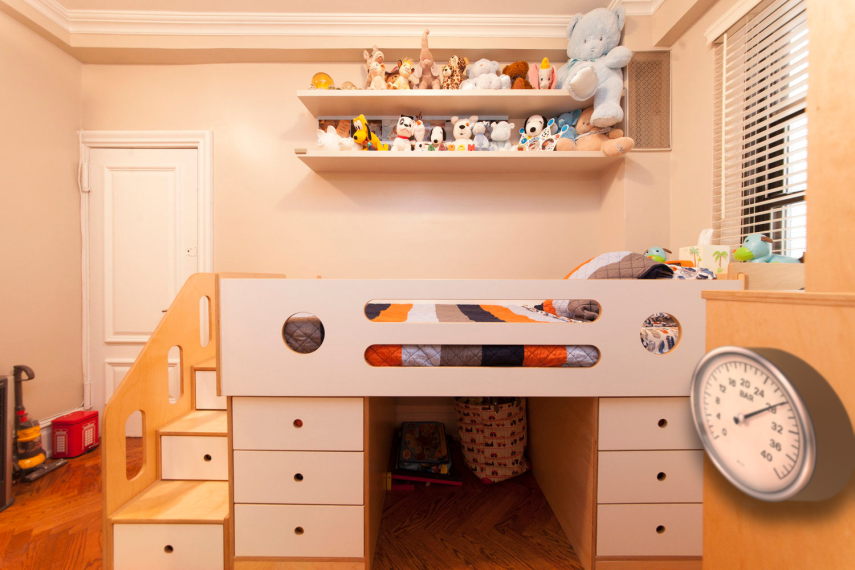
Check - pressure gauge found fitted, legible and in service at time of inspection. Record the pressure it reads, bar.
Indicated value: 28 bar
